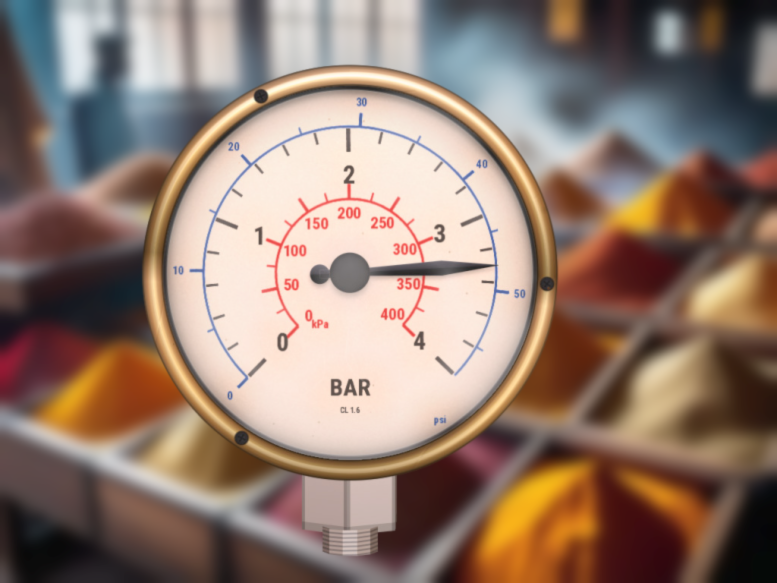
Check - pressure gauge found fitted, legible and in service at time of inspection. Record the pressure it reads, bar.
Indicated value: 3.3 bar
